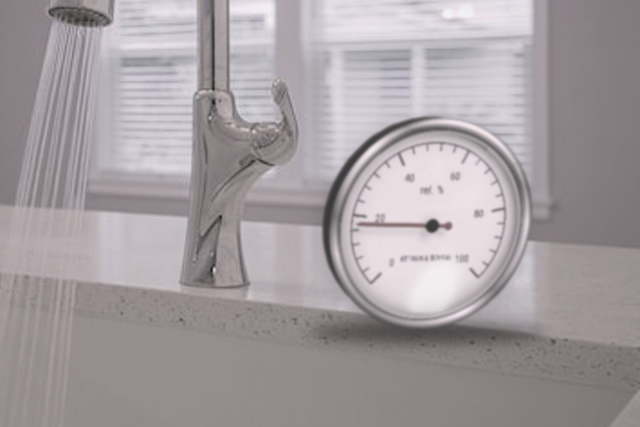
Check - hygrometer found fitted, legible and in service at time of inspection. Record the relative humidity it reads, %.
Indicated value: 18 %
